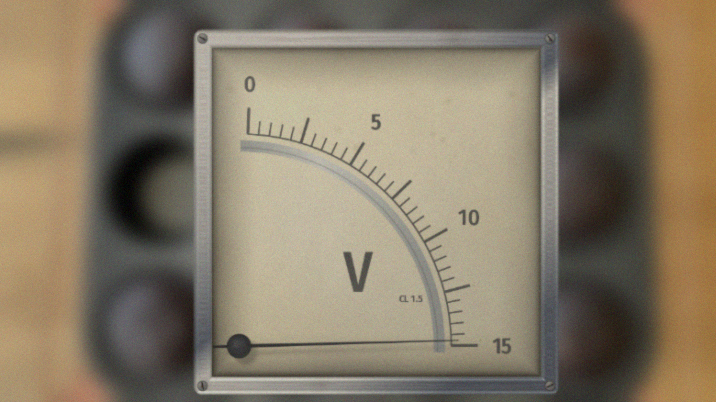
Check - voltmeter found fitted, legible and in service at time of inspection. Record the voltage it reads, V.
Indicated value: 14.75 V
